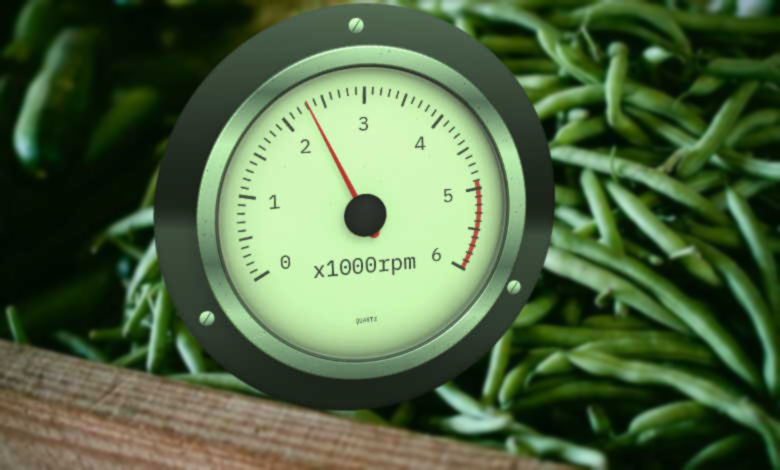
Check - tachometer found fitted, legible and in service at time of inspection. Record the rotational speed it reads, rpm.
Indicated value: 2300 rpm
